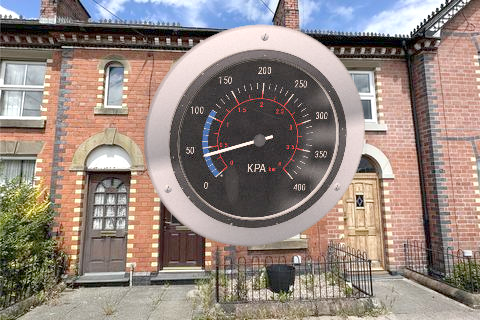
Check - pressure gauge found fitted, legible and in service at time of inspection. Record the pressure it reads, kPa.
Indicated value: 40 kPa
